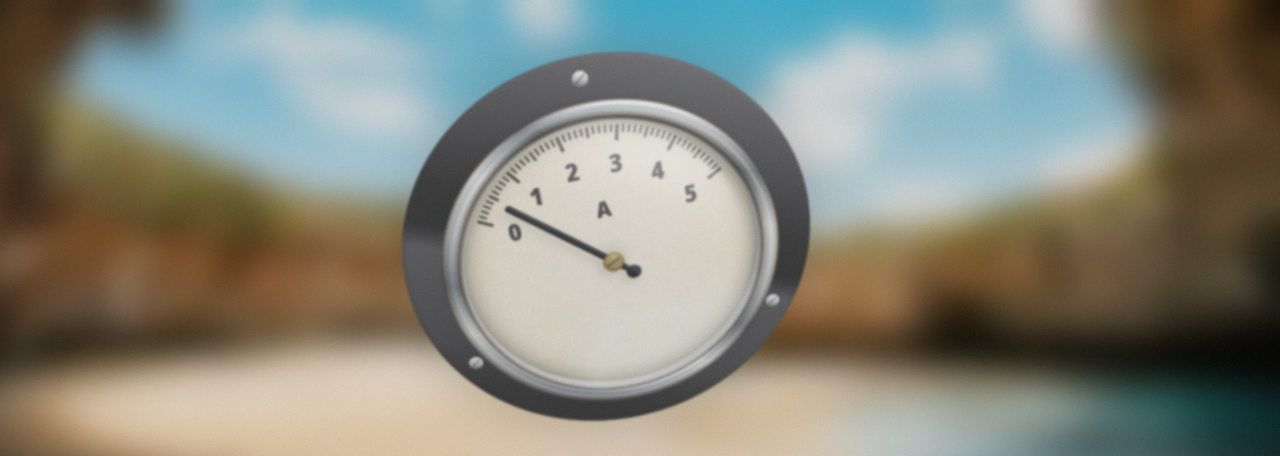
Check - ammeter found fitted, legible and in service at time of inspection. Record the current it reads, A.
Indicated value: 0.5 A
